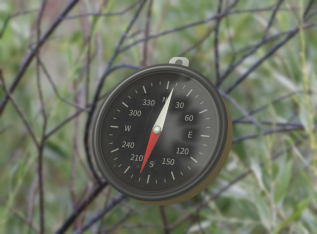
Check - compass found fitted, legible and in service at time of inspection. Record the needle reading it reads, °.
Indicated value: 190 °
